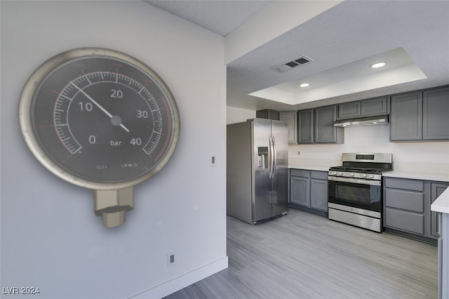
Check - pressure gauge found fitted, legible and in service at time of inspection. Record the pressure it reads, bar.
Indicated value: 12.5 bar
